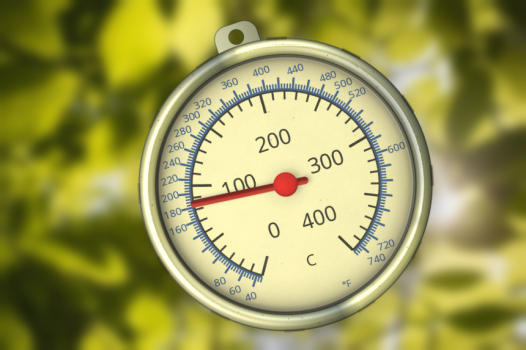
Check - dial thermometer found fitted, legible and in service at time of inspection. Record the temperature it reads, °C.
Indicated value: 85 °C
